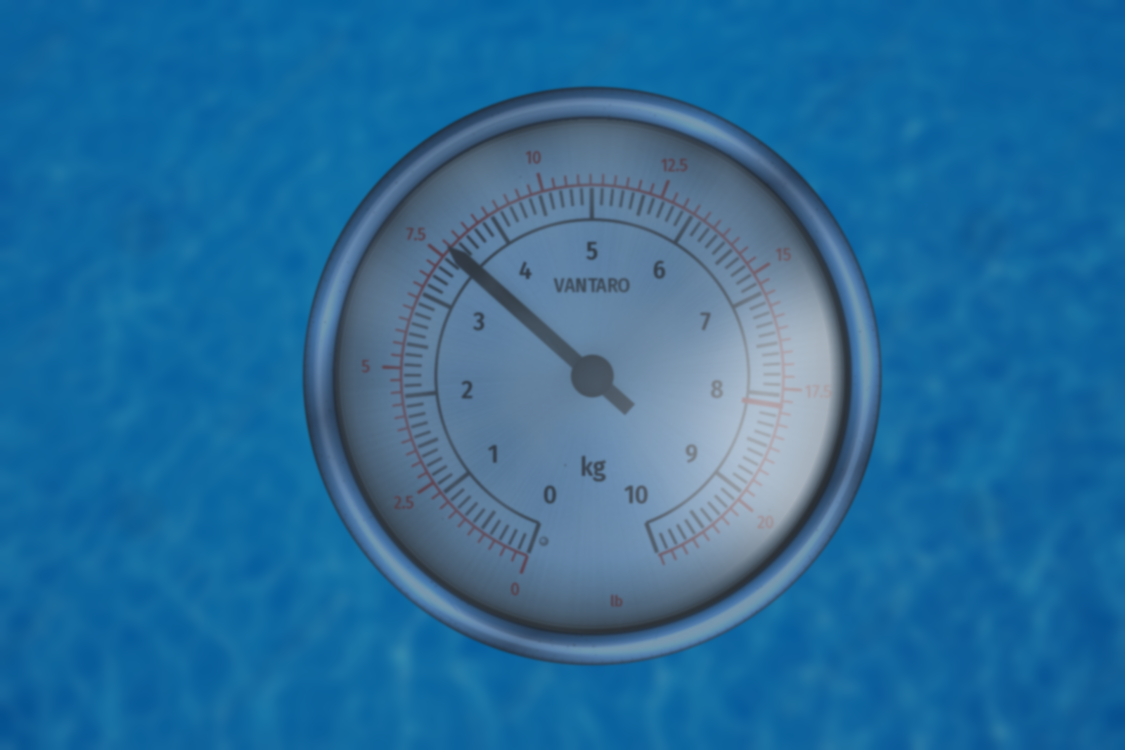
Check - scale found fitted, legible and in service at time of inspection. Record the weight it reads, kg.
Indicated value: 3.5 kg
